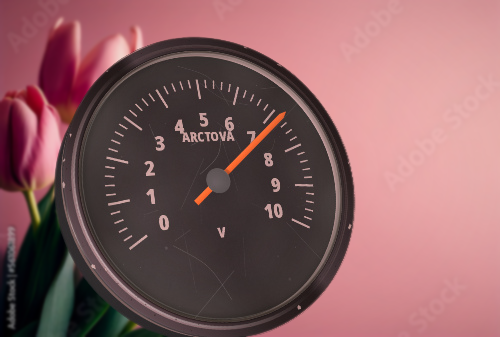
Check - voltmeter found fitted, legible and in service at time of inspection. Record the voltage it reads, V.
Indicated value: 7.2 V
